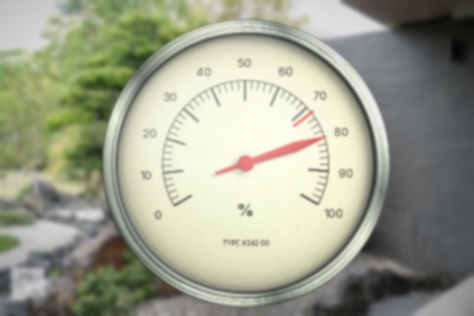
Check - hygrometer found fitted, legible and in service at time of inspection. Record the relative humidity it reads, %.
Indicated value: 80 %
